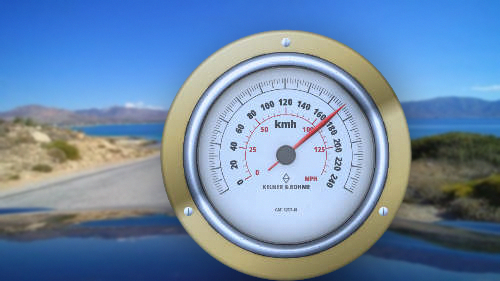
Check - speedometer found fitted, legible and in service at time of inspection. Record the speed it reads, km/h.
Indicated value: 170 km/h
